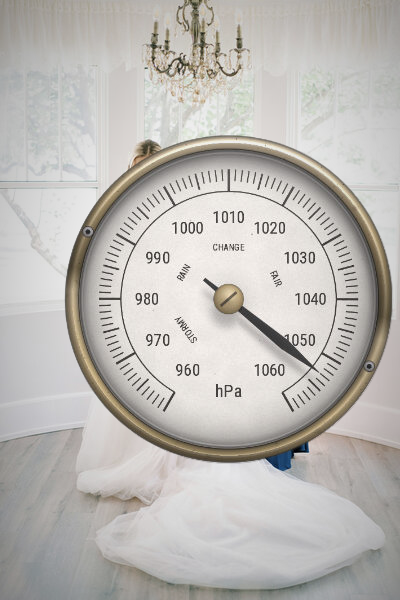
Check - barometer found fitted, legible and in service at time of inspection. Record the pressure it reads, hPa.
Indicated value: 1053 hPa
